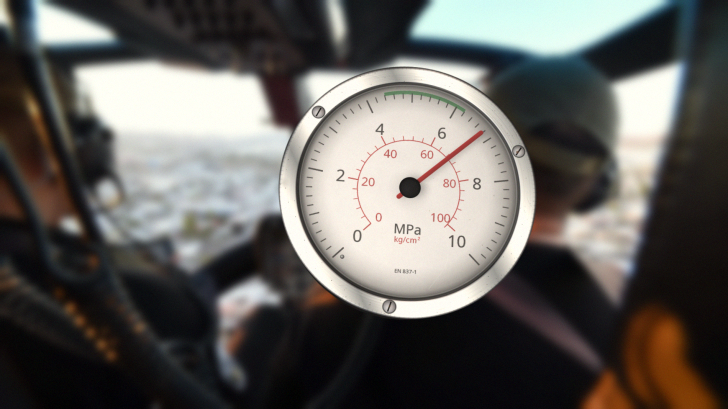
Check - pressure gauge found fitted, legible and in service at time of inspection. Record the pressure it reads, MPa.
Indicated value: 6.8 MPa
